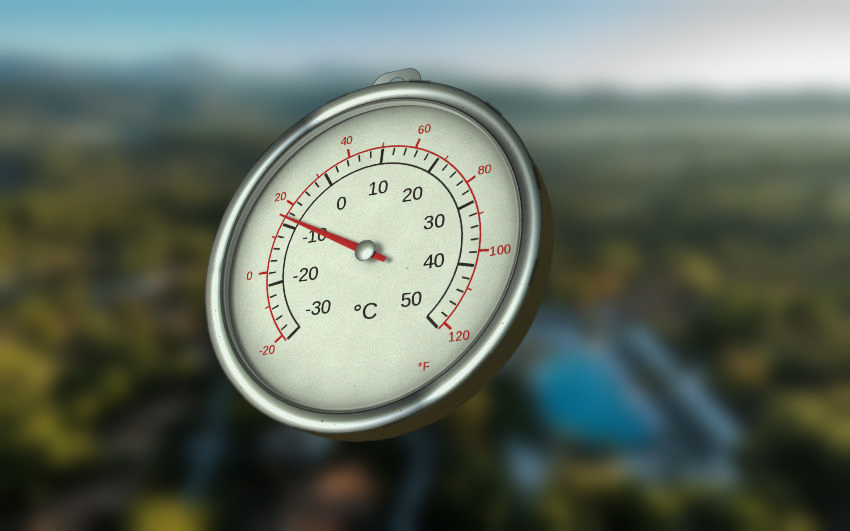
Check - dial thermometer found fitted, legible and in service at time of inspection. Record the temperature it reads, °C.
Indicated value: -9 °C
